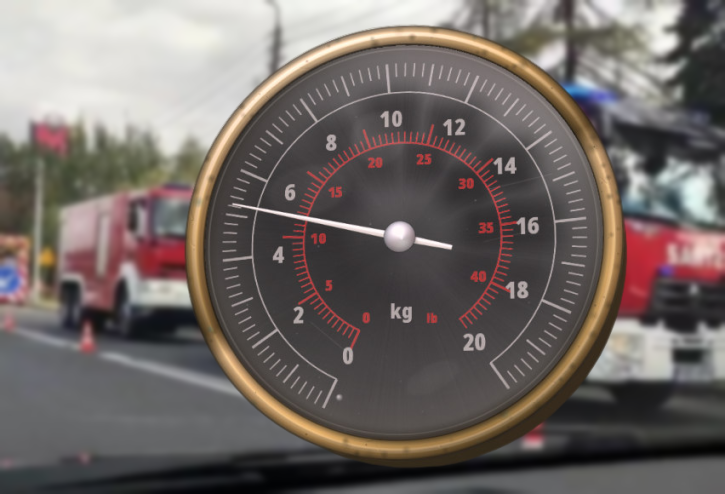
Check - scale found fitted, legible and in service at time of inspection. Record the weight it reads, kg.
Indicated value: 5.2 kg
